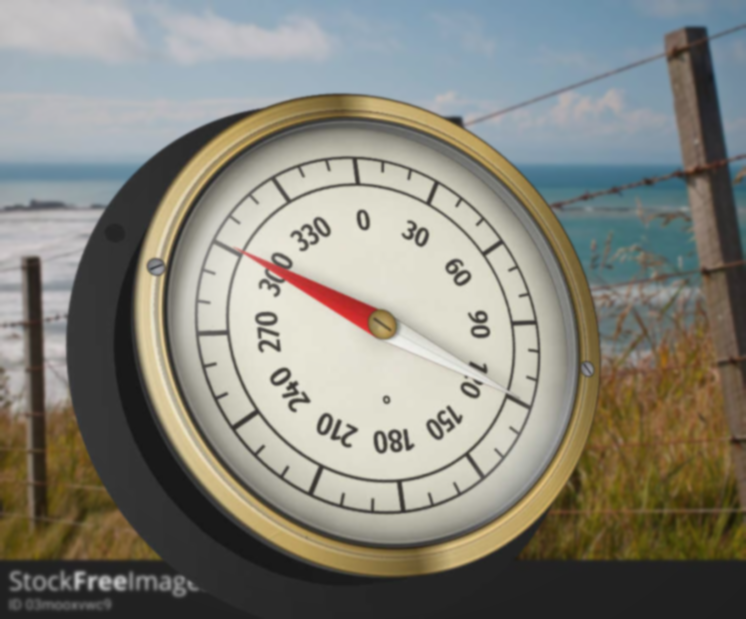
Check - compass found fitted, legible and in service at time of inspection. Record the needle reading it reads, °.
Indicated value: 300 °
